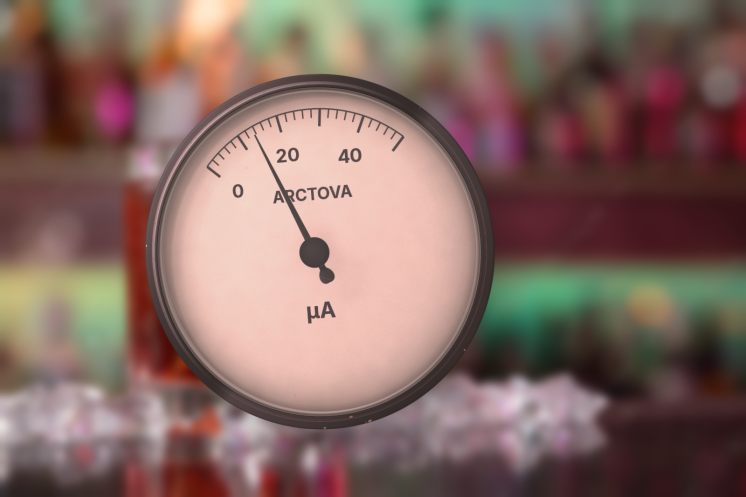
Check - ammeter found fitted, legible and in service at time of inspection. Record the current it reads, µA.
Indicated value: 14 µA
